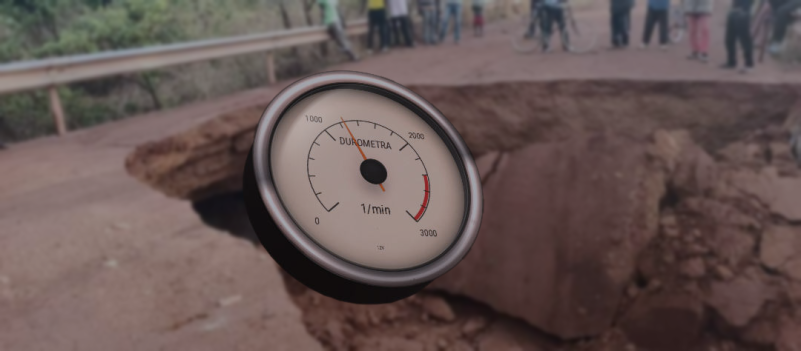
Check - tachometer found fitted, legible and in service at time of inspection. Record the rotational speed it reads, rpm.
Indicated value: 1200 rpm
